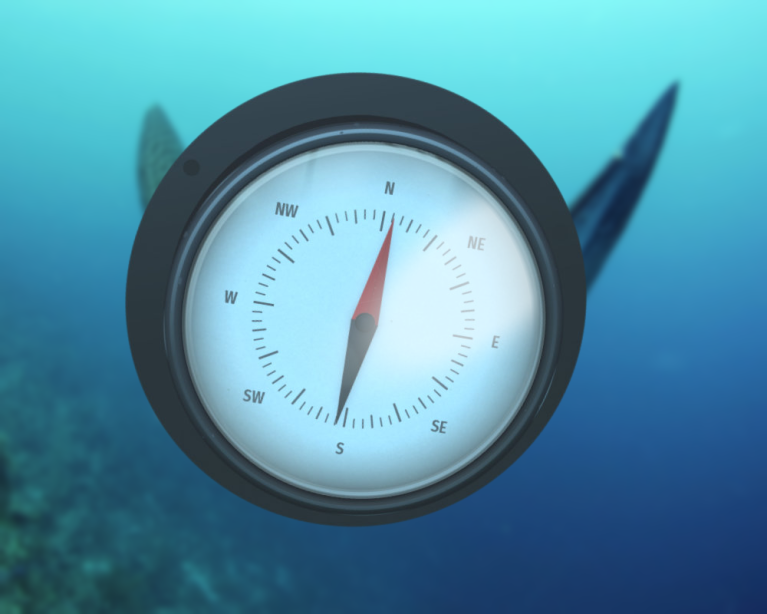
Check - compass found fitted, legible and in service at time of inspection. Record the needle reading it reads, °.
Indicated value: 5 °
